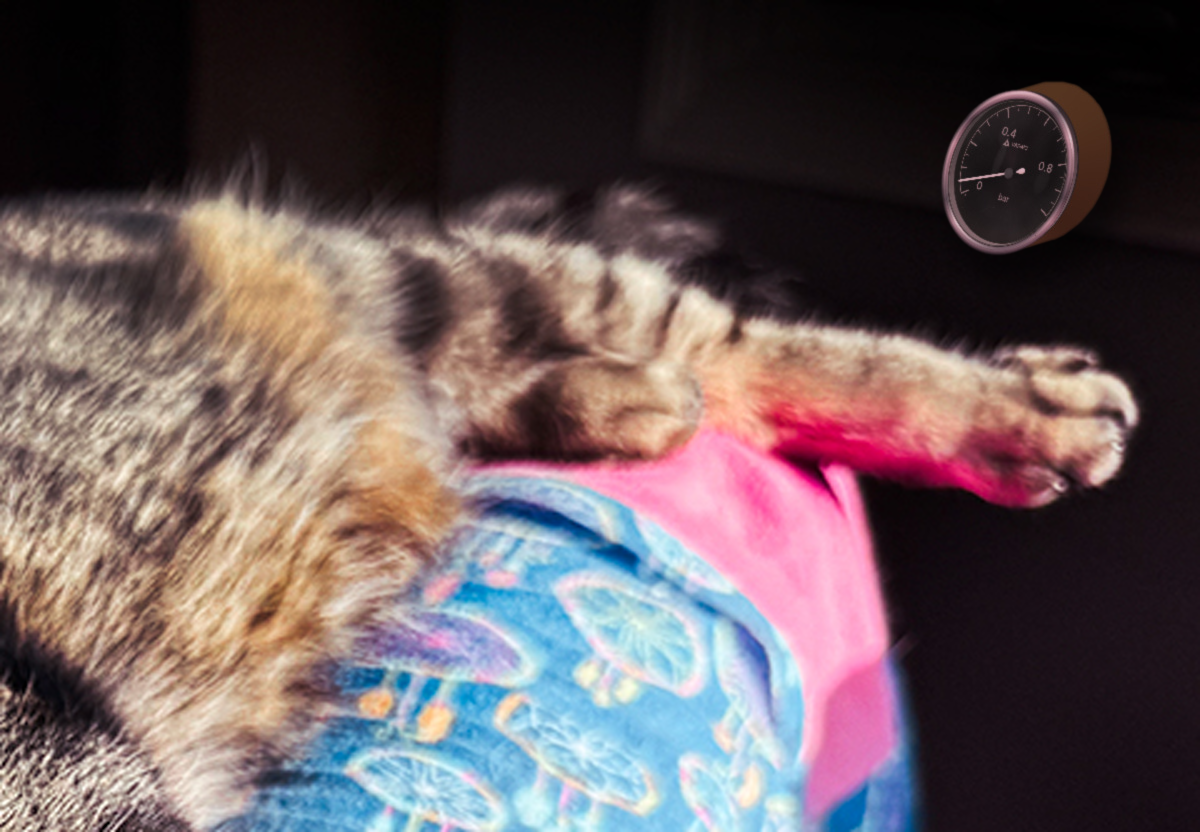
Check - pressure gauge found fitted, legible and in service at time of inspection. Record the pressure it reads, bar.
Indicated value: 0.05 bar
